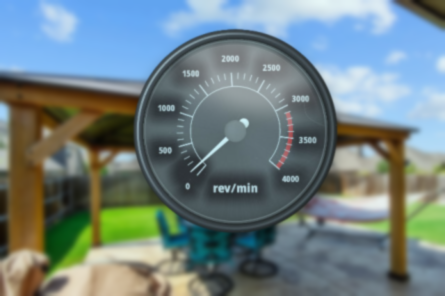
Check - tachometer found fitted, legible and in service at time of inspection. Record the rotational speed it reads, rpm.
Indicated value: 100 rpm
